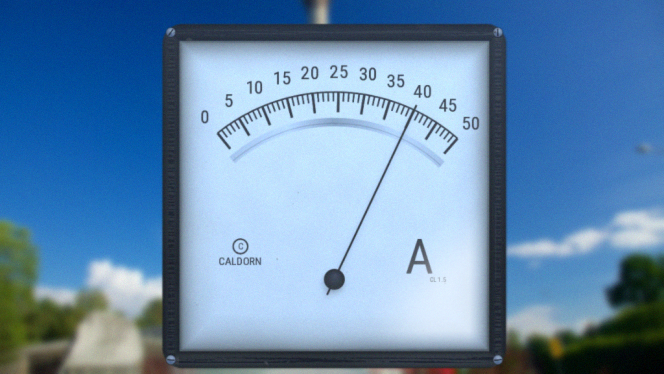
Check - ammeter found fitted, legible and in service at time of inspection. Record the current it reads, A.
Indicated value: 40 A
